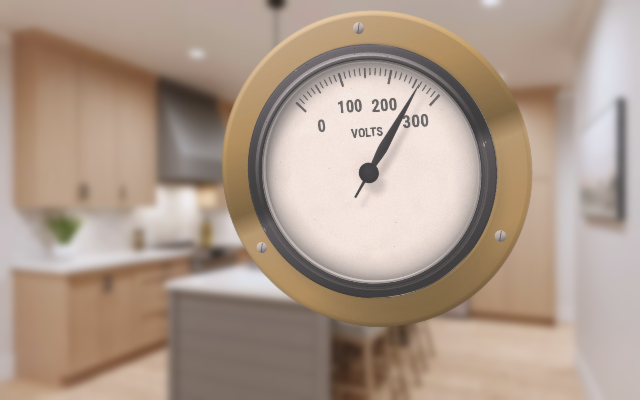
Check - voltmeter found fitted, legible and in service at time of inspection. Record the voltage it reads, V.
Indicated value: 260 V
